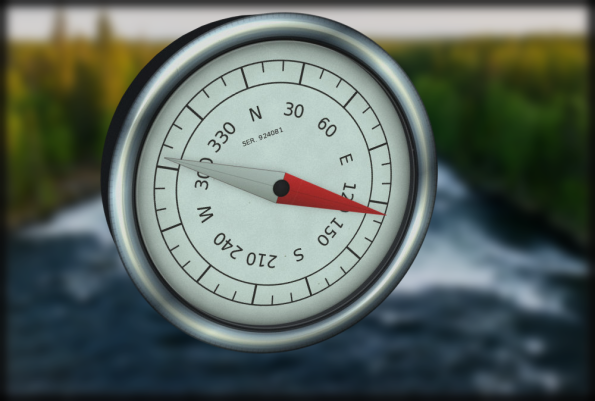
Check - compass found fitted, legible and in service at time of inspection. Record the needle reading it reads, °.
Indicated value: 125 °
